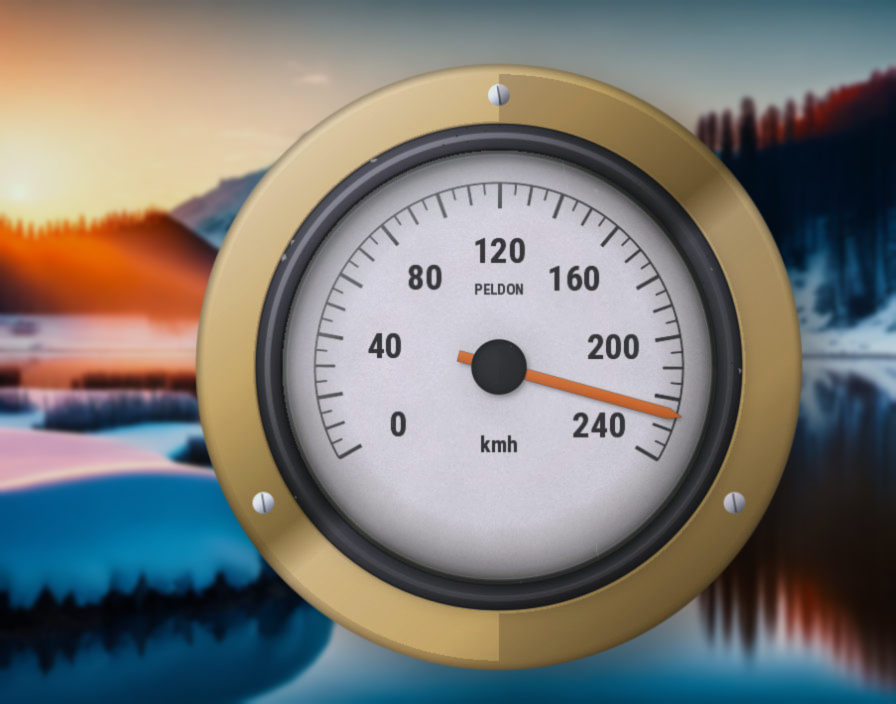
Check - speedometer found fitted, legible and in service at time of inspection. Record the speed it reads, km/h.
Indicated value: 225 km/h
